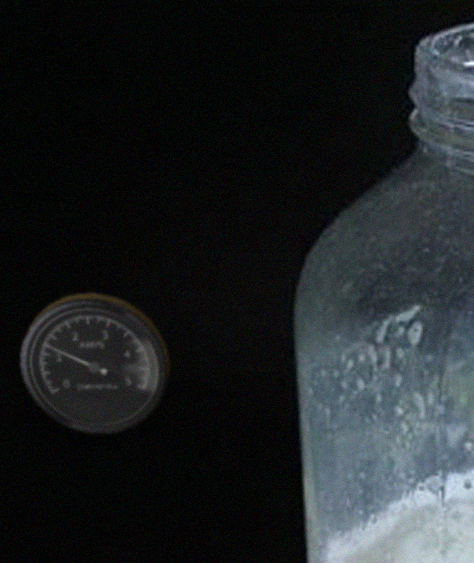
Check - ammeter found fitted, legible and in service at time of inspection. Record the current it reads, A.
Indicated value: 1.25 A
